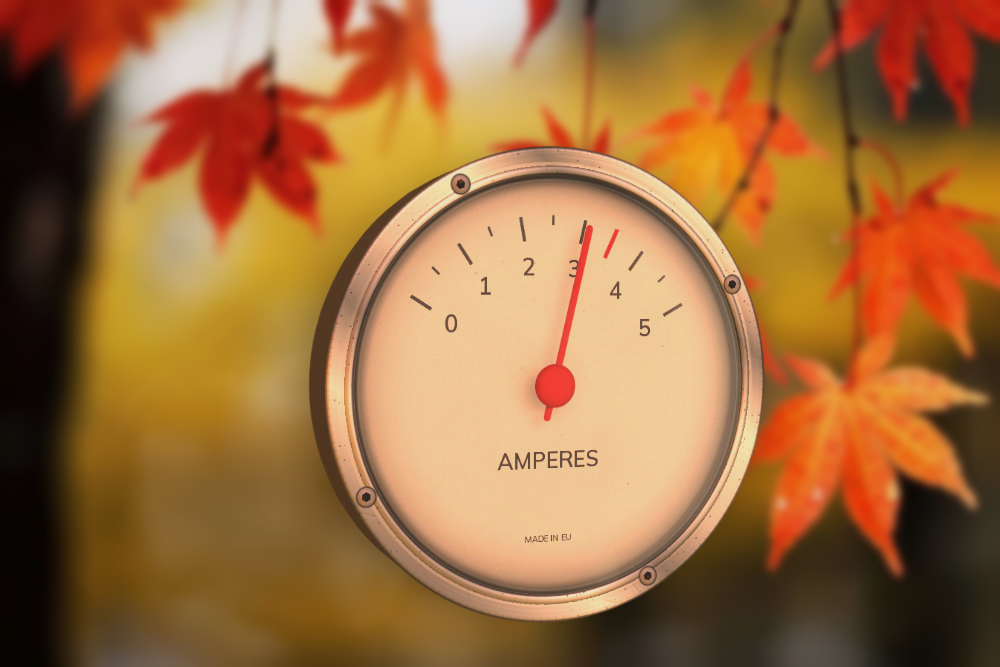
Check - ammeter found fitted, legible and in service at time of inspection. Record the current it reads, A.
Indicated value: 3 A
